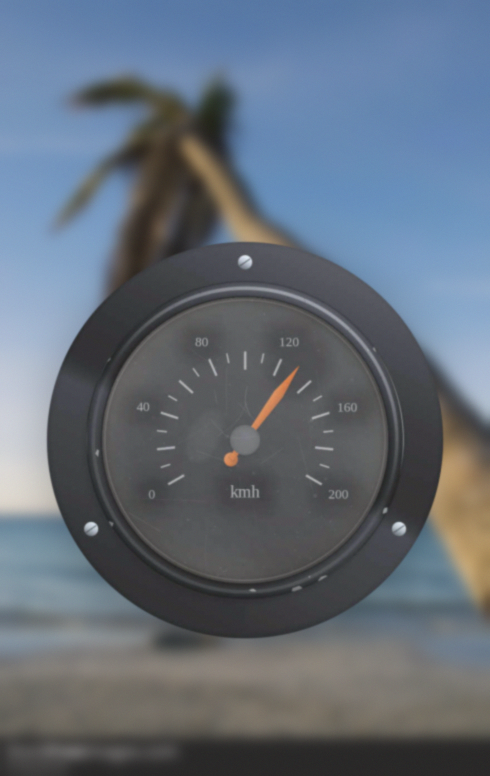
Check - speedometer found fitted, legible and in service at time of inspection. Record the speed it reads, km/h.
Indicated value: 130 km/h
